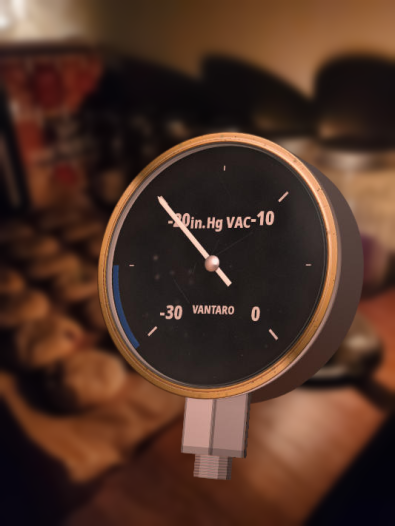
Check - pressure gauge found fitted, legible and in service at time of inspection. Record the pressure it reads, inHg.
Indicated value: -20 inHg
